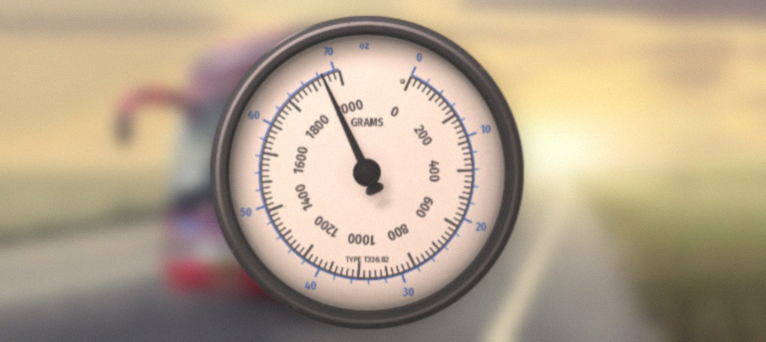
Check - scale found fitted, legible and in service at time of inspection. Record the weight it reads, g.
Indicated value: 1940 g
